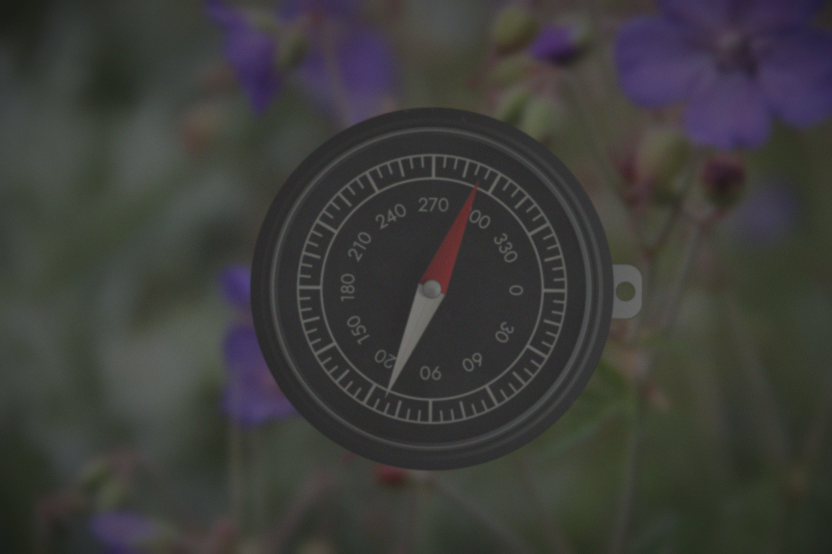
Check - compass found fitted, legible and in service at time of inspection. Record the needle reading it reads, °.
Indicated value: 292.5 °
